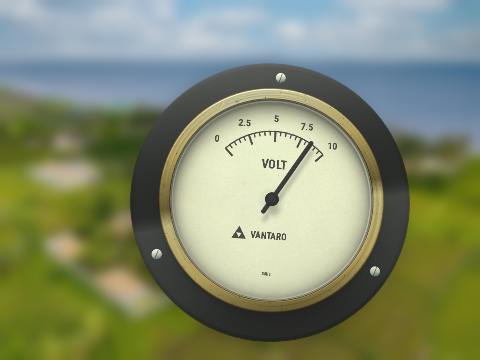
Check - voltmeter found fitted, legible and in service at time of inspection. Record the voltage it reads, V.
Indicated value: 8.5 V
